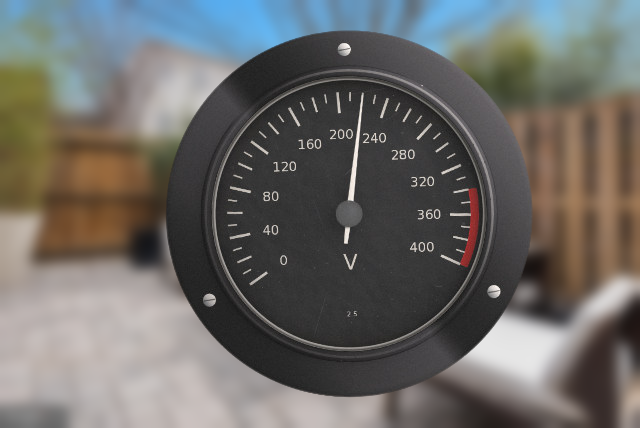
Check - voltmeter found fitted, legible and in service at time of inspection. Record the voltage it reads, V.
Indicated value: 220 V
